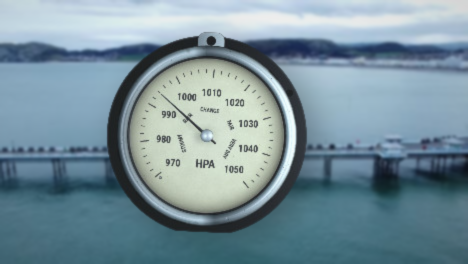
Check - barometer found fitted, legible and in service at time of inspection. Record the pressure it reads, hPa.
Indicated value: 994 hPa
